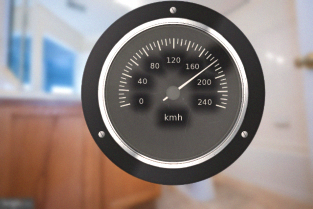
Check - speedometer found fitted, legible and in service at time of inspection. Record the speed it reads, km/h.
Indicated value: 180 km/h
